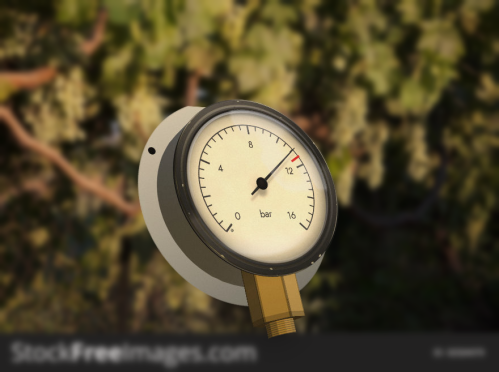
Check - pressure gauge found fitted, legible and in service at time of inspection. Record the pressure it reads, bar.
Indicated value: 11 bar
